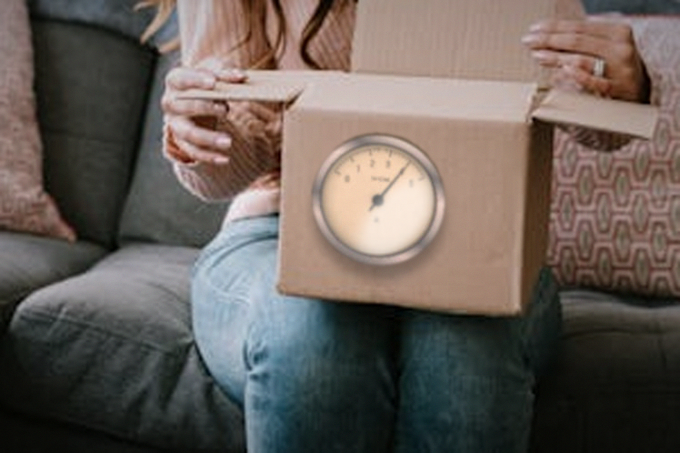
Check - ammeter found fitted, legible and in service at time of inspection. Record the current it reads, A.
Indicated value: 4 A
